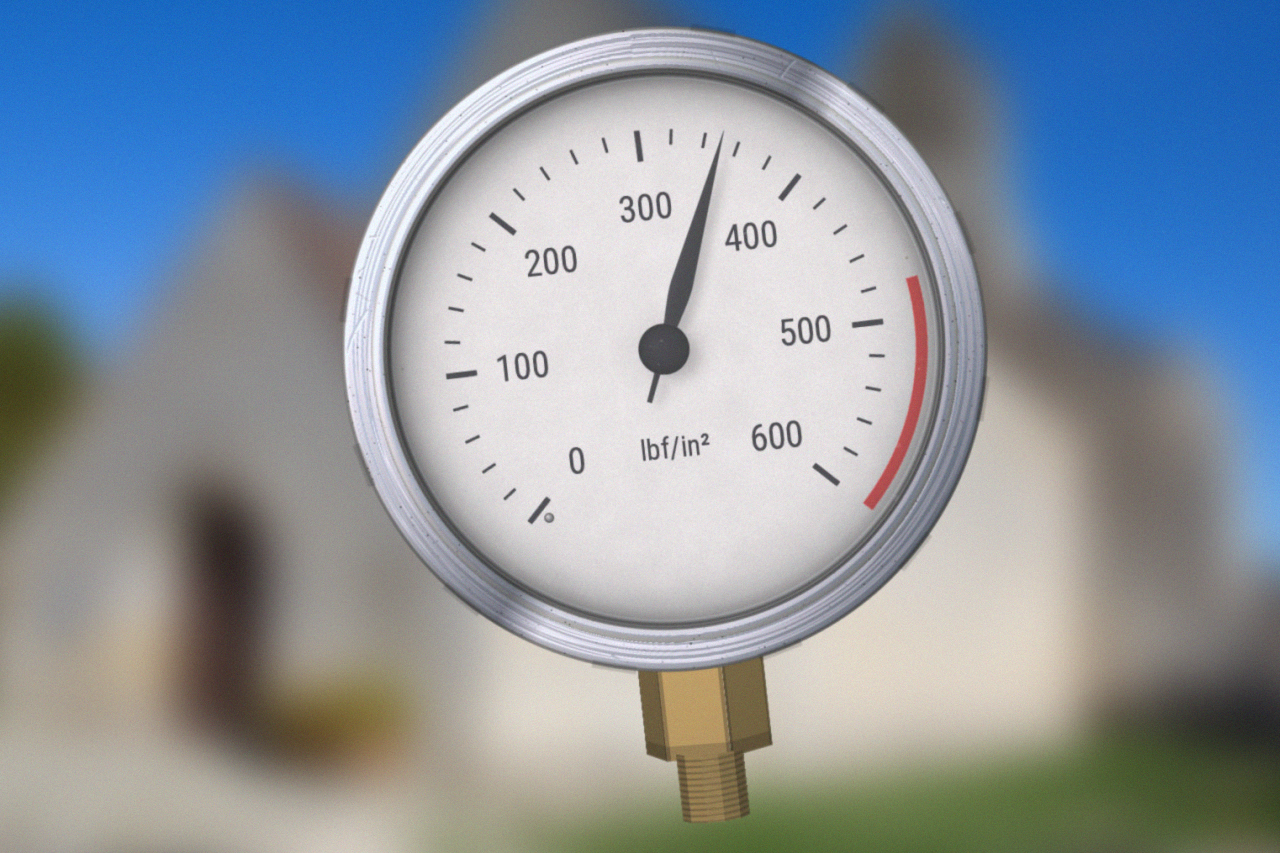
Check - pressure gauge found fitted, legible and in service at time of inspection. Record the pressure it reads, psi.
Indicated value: 350 psi
